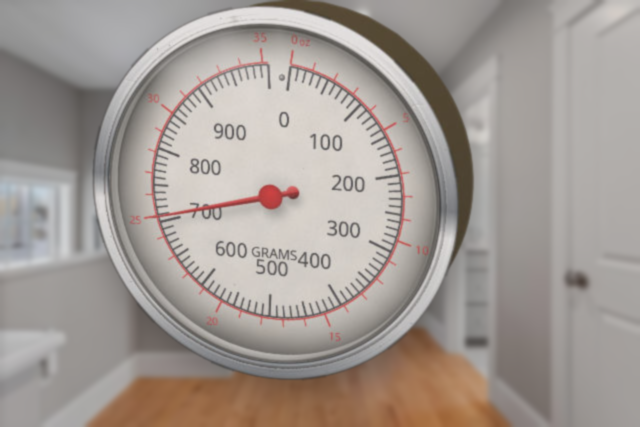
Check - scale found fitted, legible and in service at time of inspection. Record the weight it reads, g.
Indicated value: 710 g
